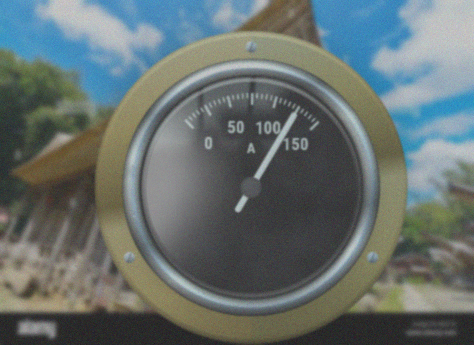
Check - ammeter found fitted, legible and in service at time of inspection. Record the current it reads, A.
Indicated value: 125 A
